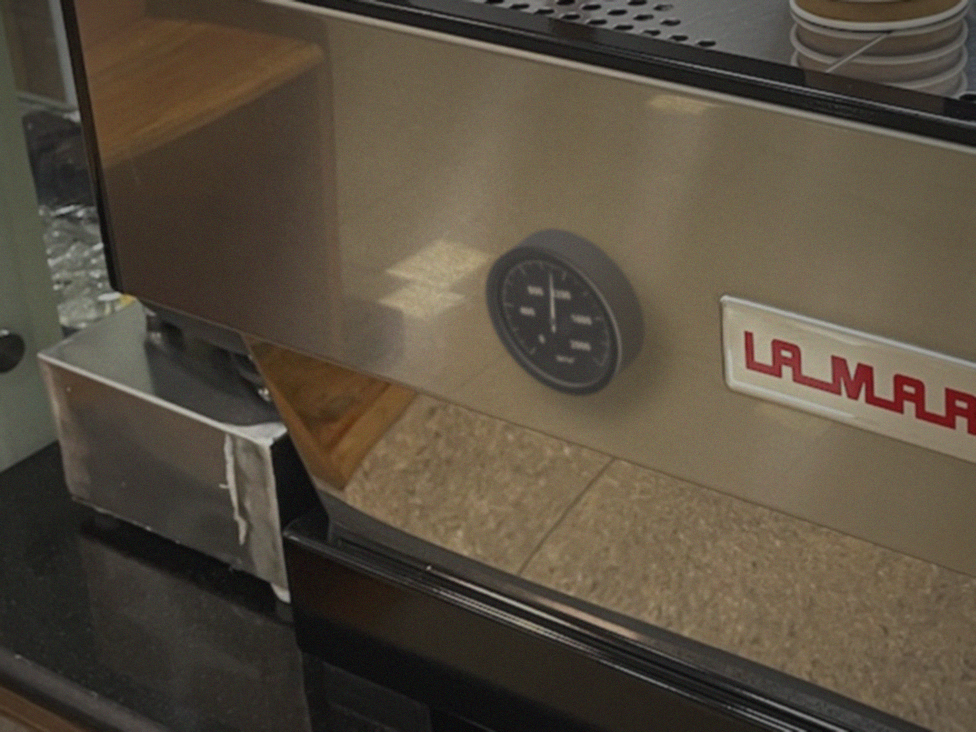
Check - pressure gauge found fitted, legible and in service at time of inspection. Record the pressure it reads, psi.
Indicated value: 1100 psi
